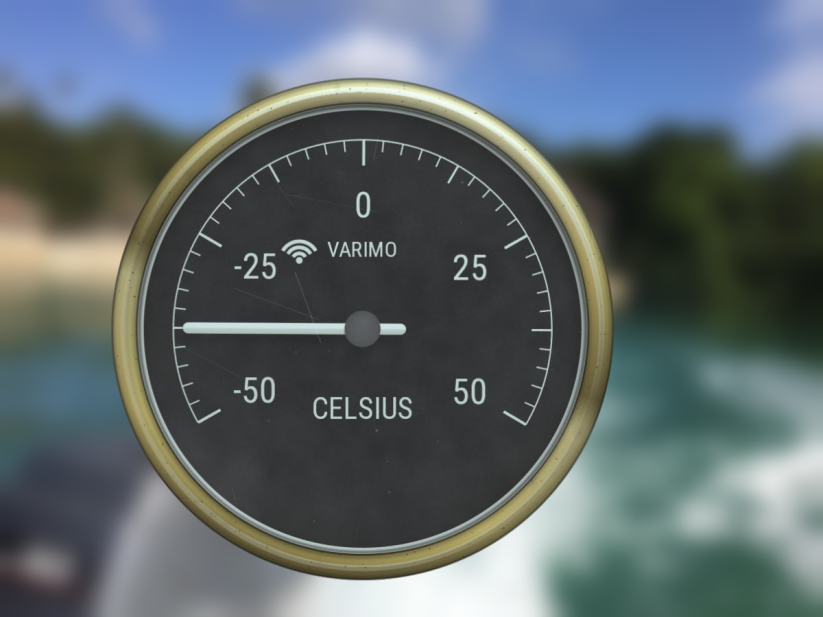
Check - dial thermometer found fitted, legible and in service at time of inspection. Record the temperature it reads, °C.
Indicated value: -37.5 °C
